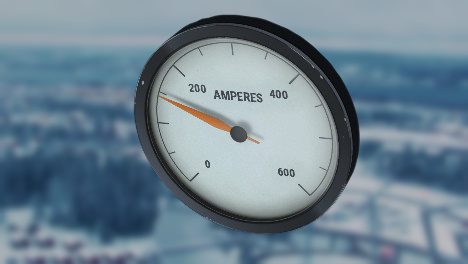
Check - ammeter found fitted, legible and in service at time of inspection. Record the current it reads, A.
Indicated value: 150 A
